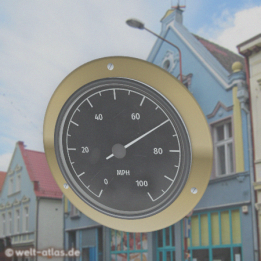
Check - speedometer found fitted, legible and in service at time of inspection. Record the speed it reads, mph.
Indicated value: 70 mph
